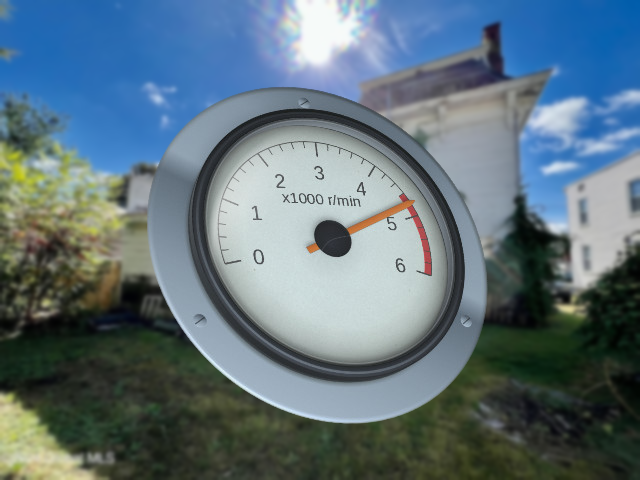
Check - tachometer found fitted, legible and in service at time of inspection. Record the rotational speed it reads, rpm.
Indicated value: 4800 rpm
